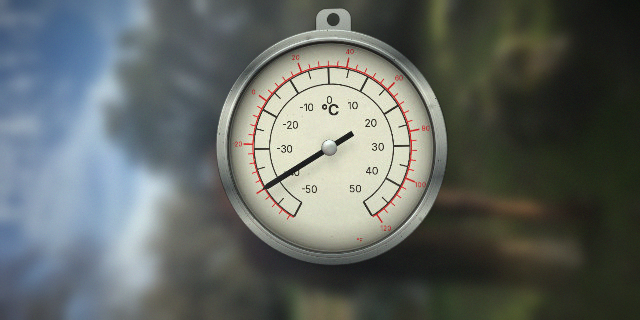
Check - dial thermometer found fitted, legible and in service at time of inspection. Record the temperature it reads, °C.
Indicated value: -40 °C
